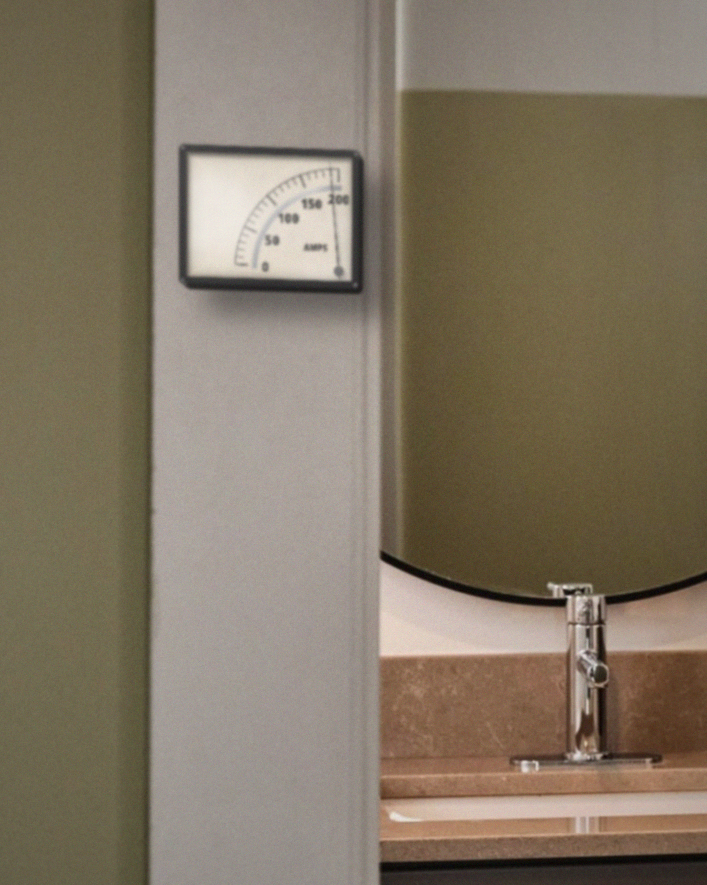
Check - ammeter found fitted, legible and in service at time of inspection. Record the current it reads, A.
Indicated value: 190 A
